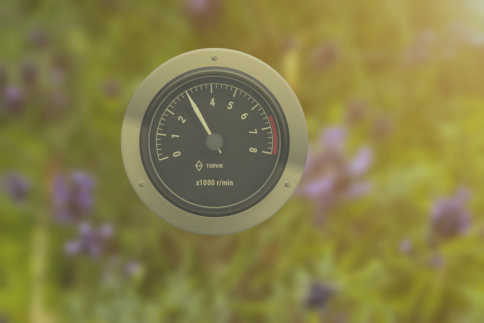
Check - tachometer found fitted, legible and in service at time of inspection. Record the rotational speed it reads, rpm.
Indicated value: 3000 rpm
